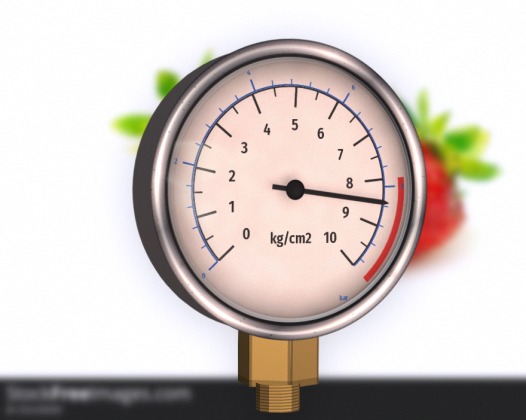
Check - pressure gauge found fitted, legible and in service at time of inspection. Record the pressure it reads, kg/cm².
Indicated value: 8.5 kg/cm²
